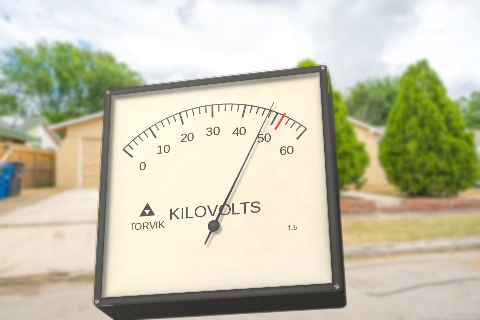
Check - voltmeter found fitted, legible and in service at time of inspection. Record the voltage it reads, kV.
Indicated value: 48 kV
